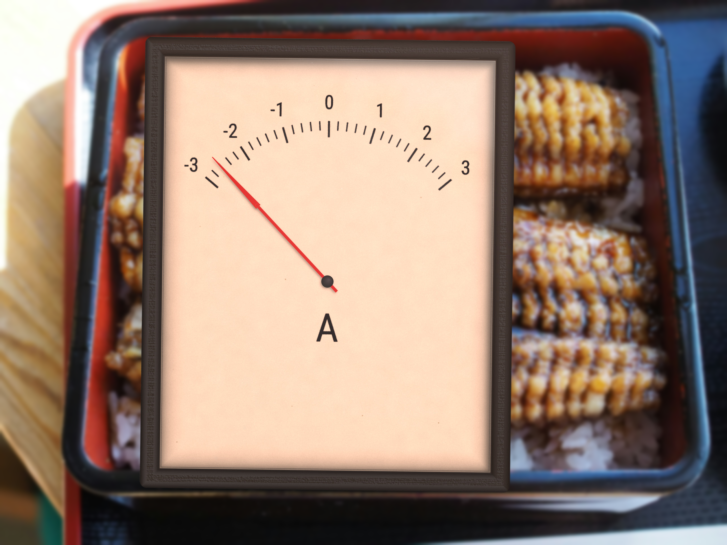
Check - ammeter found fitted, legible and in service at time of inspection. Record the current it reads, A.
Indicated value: -2.6 A
